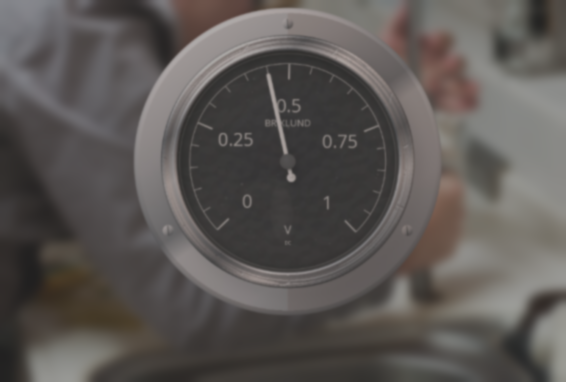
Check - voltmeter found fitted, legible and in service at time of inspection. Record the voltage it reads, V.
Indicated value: 0.45 V
